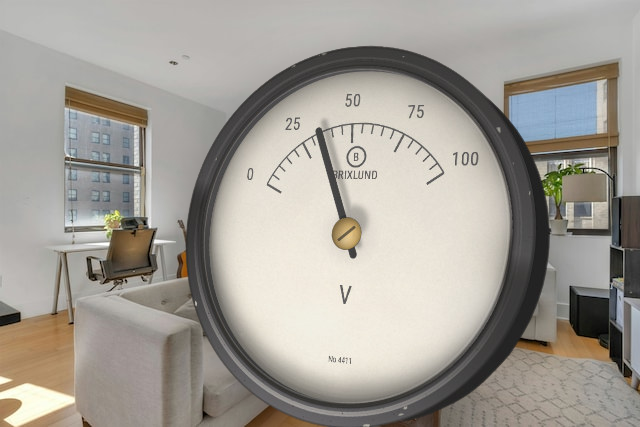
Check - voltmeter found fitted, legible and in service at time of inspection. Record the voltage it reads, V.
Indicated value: 35 V
